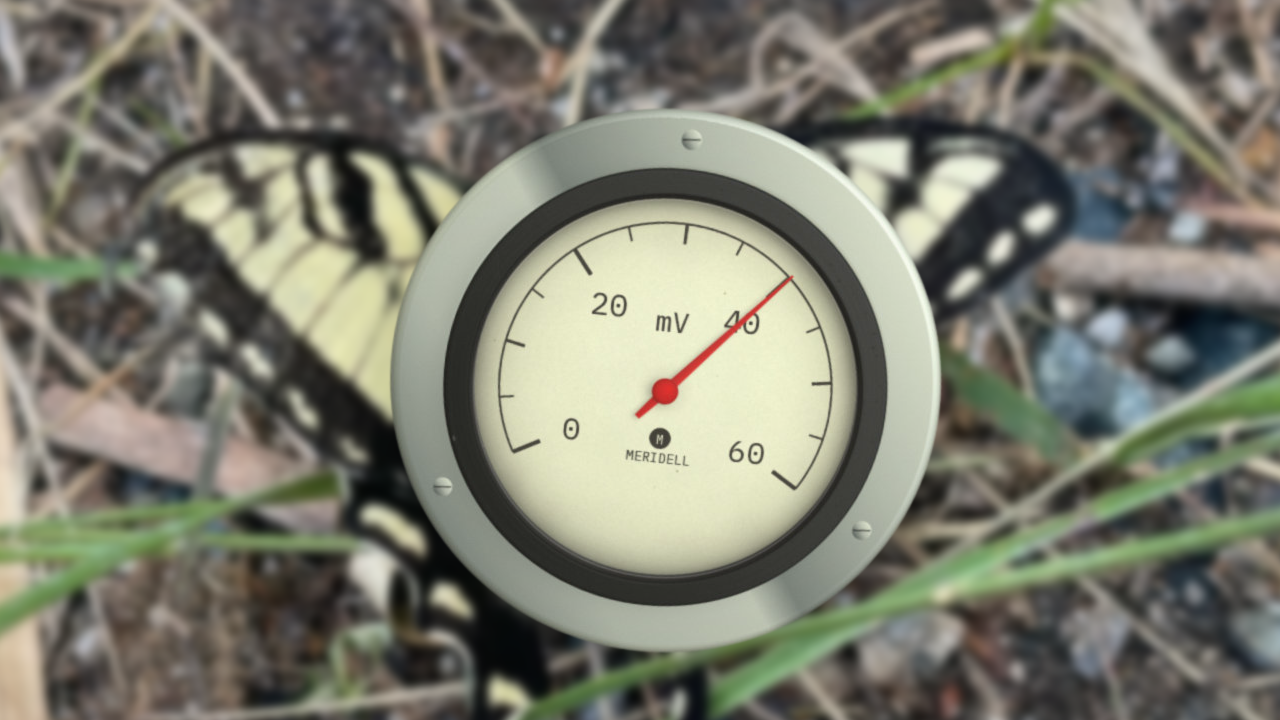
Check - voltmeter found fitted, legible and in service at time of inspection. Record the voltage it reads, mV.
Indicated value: 40 mV
